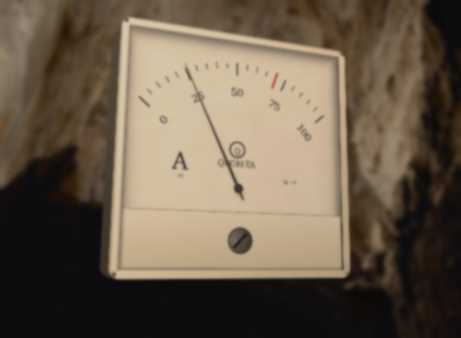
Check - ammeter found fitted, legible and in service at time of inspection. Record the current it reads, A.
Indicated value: 25 A
